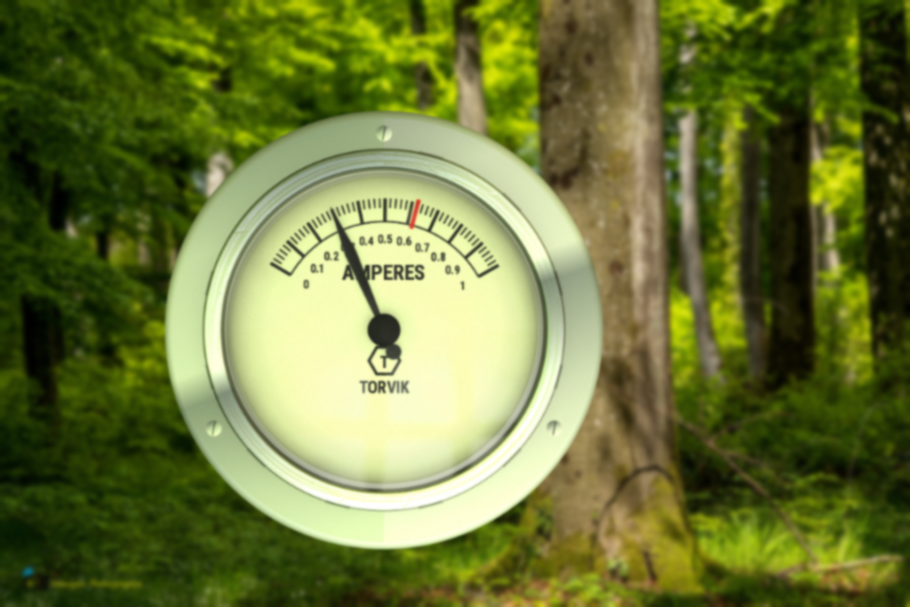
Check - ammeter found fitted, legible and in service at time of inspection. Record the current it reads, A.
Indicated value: 0.3 A
